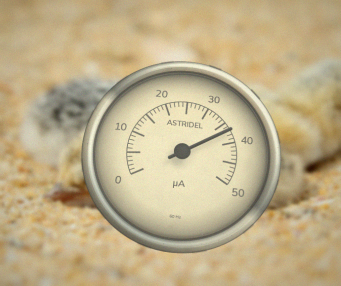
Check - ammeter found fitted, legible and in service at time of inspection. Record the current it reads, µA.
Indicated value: 37 µA
